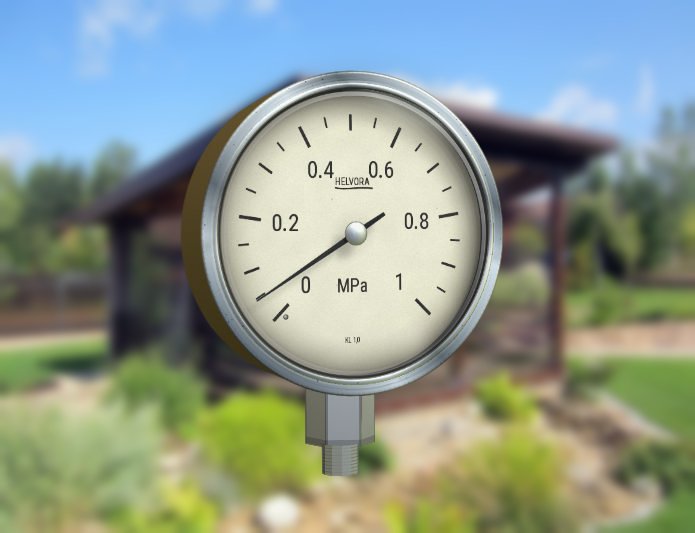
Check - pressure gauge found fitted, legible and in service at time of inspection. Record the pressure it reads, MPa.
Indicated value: 0.05 MPa
